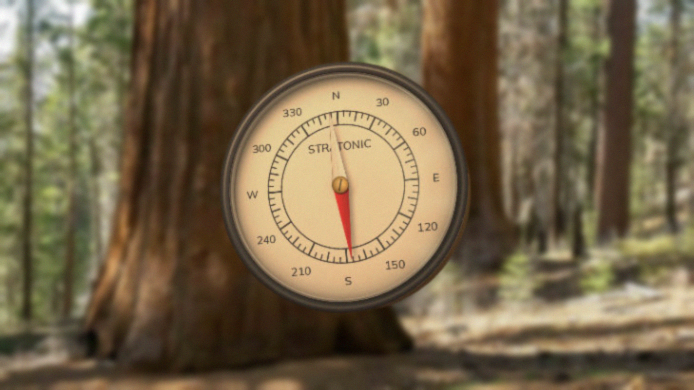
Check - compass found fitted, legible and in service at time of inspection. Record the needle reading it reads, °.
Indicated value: 175 °
